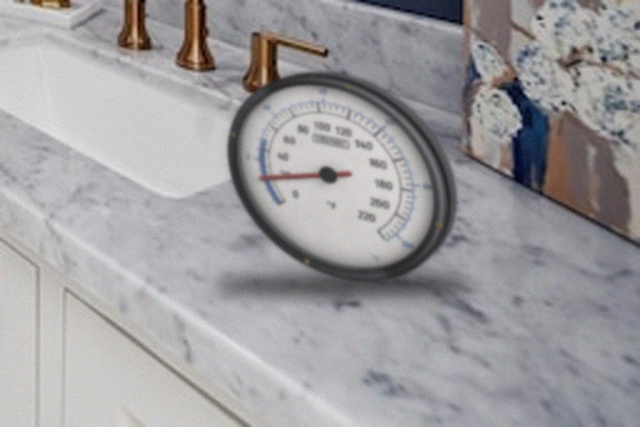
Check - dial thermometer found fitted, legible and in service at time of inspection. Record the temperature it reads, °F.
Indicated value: 20 °F
